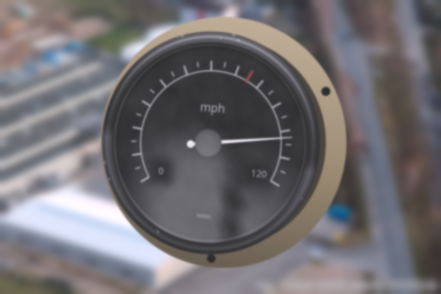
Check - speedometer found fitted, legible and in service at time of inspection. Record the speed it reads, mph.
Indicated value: 102.5 mph
